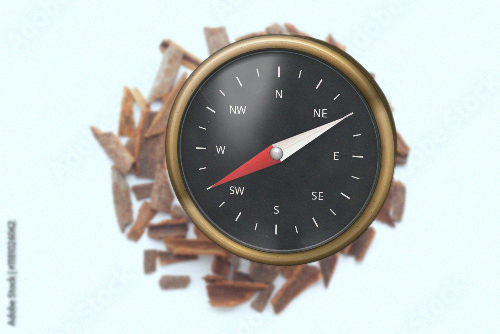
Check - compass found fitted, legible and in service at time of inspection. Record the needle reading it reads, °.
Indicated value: 240 °
